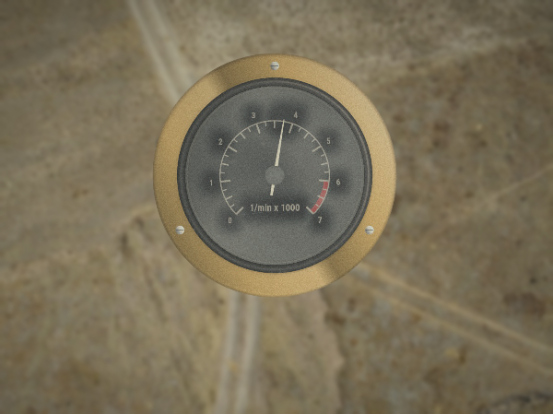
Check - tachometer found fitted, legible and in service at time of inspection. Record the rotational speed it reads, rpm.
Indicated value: 3750 rpm
